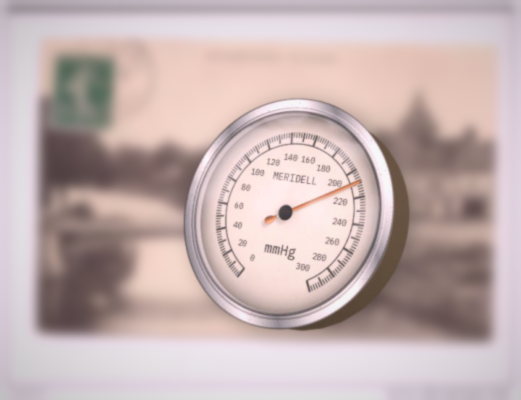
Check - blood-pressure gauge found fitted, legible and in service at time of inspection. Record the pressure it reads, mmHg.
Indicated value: 210 mmHg
